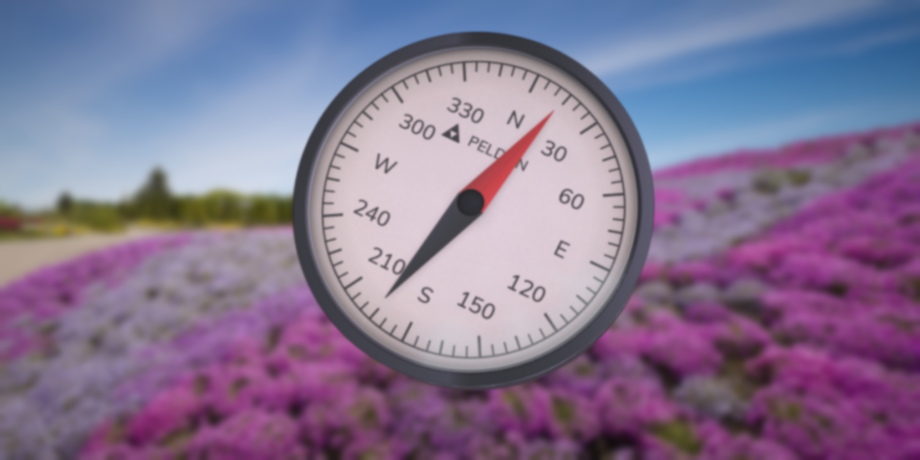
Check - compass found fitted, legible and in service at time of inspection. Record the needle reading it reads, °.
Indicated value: 15 °
